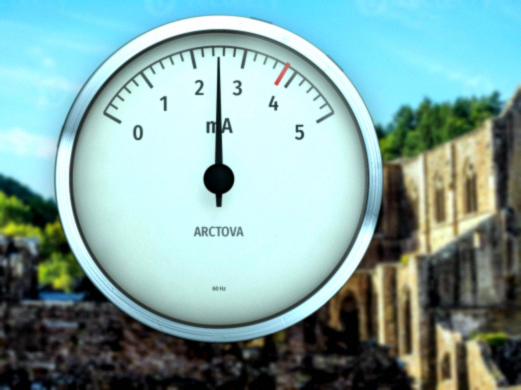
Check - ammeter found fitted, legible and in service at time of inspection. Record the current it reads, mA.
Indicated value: 2.5 mA
